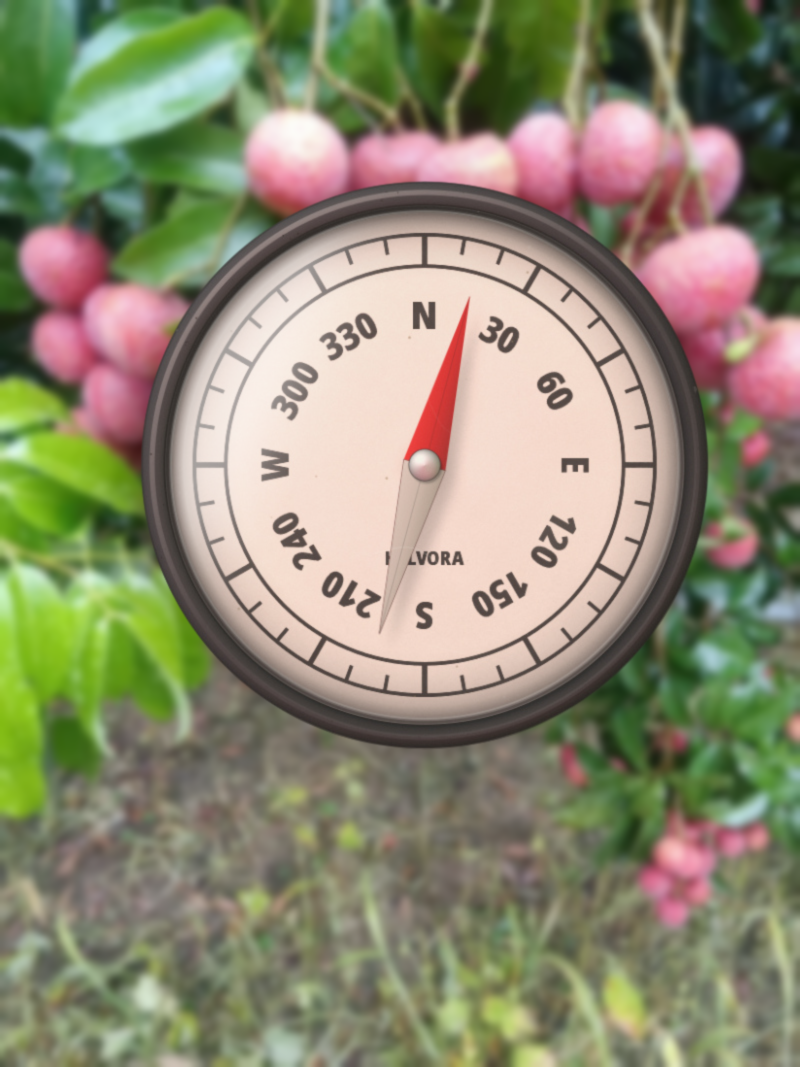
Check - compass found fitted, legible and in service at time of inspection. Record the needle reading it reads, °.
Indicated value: 15 °
